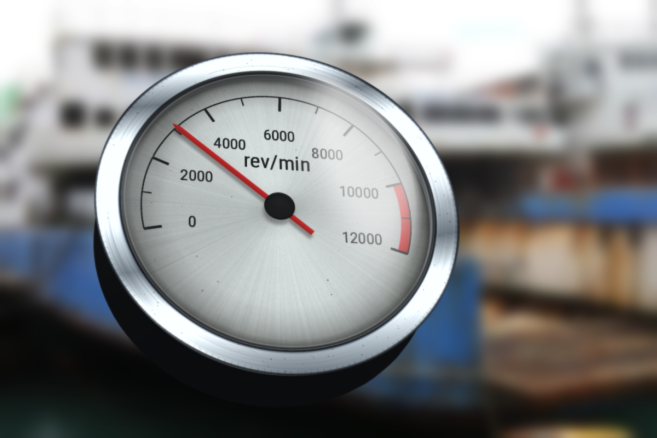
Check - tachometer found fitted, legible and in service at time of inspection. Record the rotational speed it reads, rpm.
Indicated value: 3000 rpm
